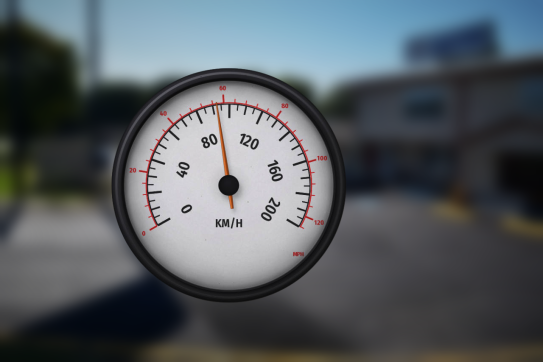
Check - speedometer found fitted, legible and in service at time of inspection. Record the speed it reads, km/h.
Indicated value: 92.5 km/h
